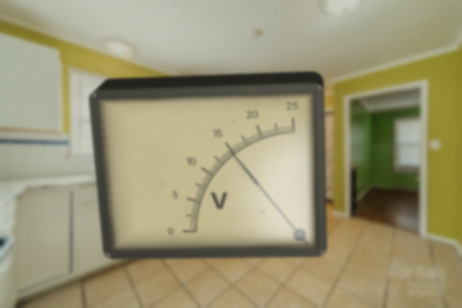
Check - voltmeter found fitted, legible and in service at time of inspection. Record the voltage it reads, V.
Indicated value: 15 V
